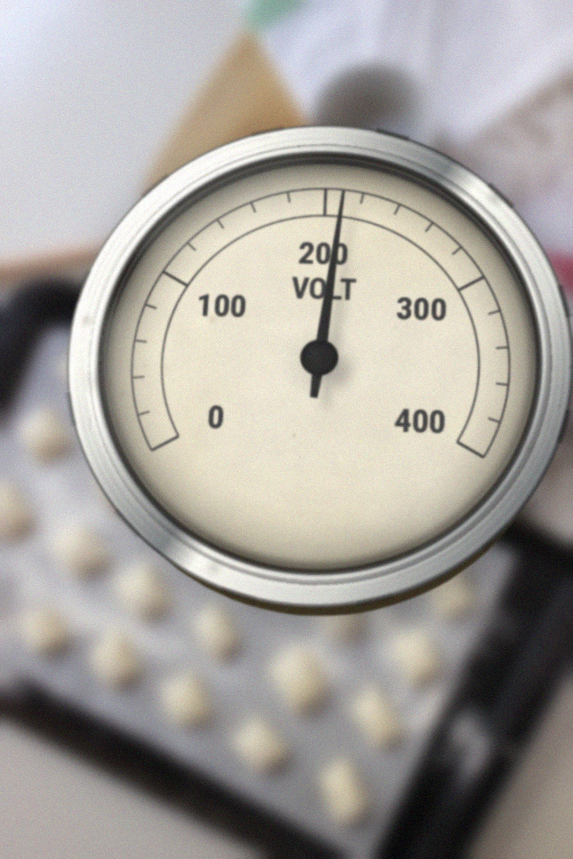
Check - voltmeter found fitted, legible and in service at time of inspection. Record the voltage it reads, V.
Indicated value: 210 V
